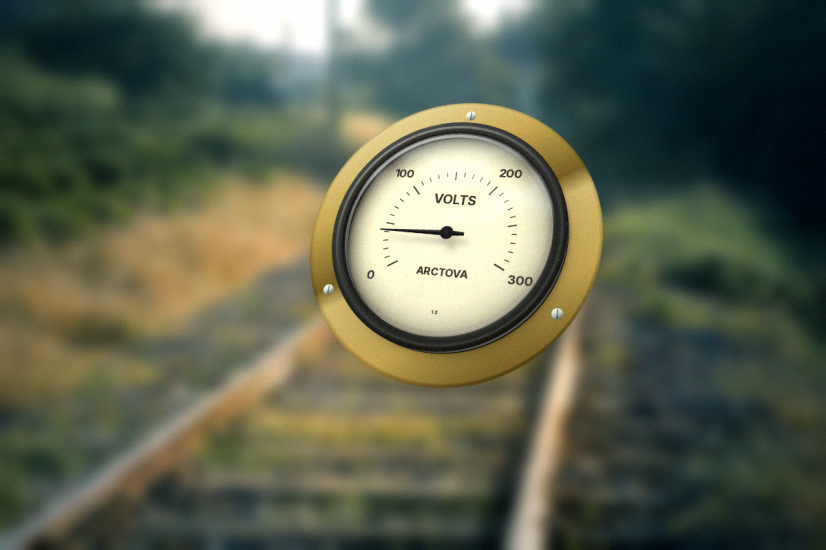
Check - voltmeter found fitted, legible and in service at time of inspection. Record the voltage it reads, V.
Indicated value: 40 V
